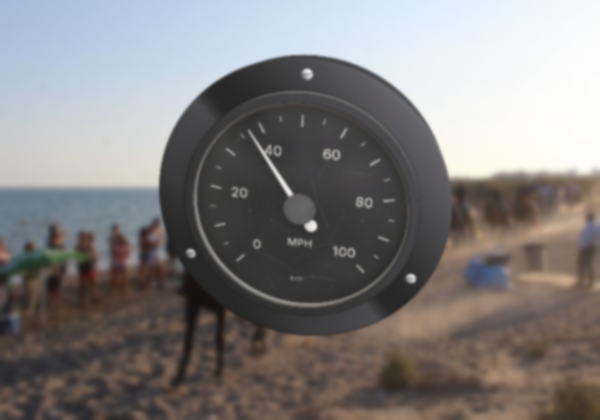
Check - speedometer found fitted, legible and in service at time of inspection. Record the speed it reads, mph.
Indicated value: 37.5 mph
